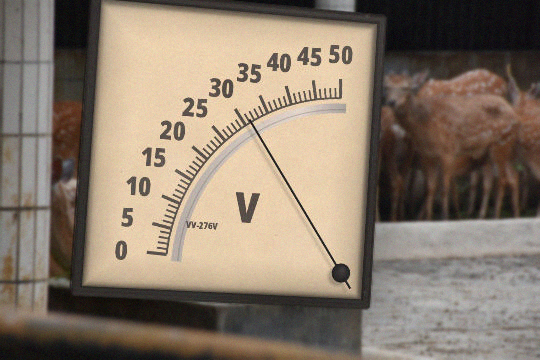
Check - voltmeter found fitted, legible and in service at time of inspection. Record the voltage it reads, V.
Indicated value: 31 V
